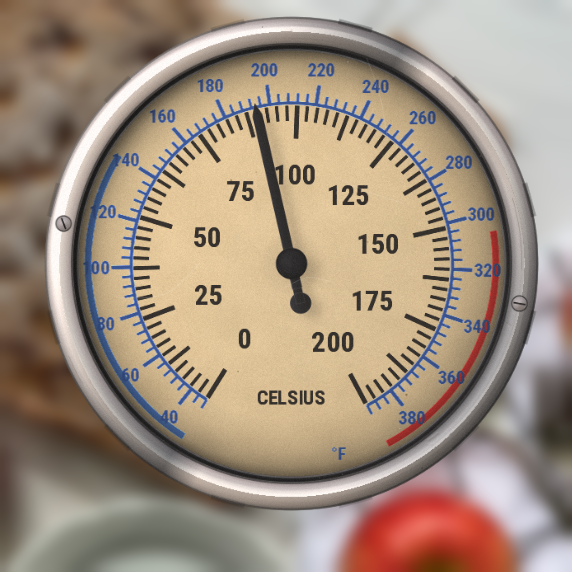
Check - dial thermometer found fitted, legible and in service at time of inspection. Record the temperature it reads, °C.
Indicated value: 90 °C
